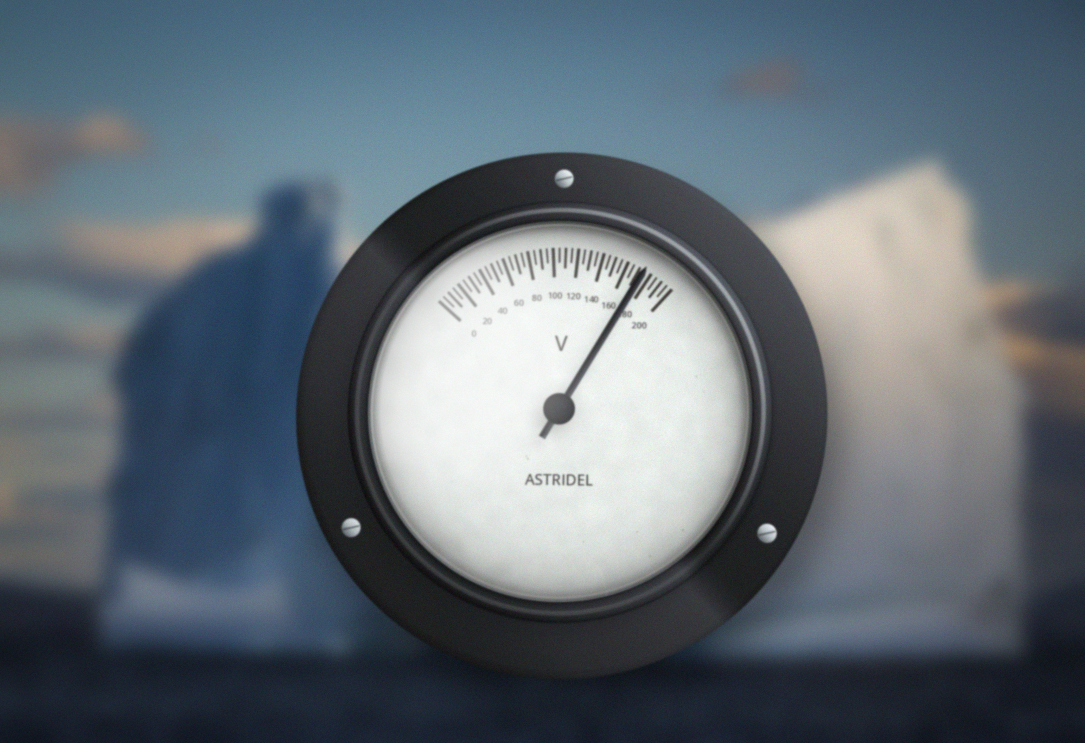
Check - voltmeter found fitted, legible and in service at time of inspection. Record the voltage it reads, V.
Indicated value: 175 V
